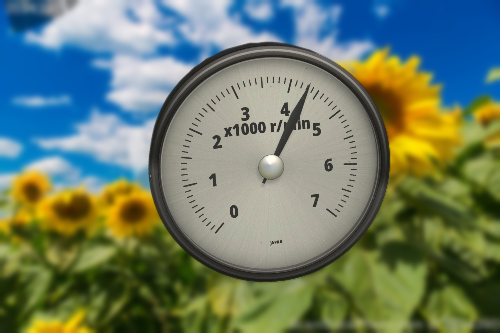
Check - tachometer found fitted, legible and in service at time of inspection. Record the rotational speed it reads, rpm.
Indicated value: 4300 rpm
